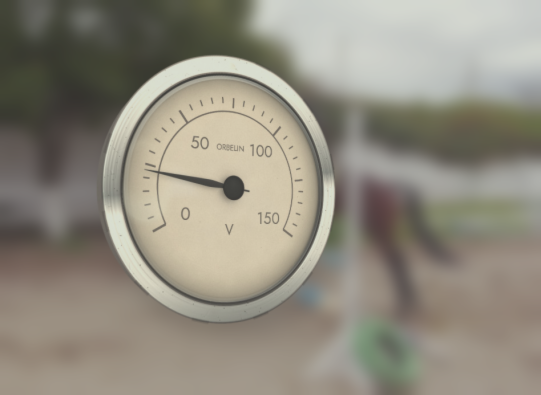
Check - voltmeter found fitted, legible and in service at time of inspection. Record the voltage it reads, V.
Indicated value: 22.5 V
